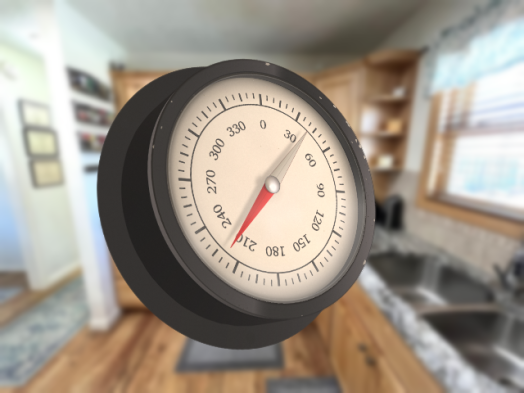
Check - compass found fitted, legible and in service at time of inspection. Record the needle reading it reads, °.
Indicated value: 220 °
